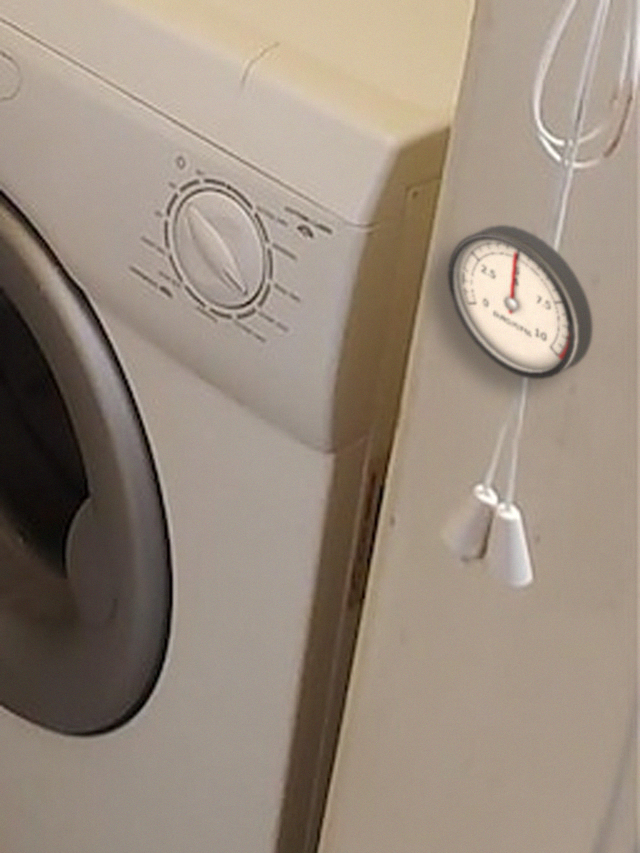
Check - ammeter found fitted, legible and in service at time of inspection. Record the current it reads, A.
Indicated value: 5 A
